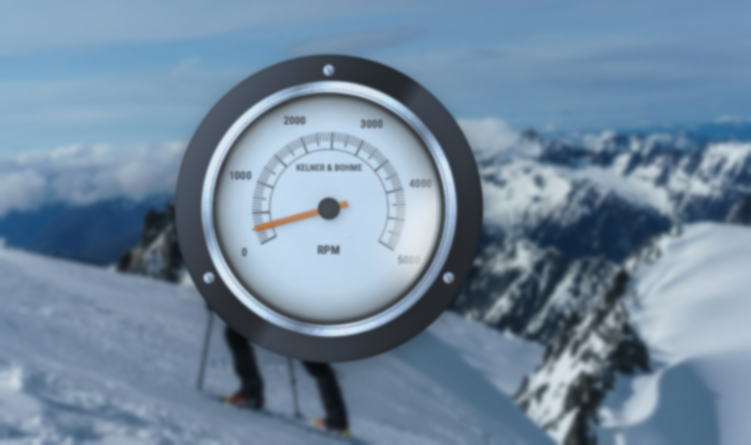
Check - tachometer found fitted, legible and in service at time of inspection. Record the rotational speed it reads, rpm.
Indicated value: 250 rpm
